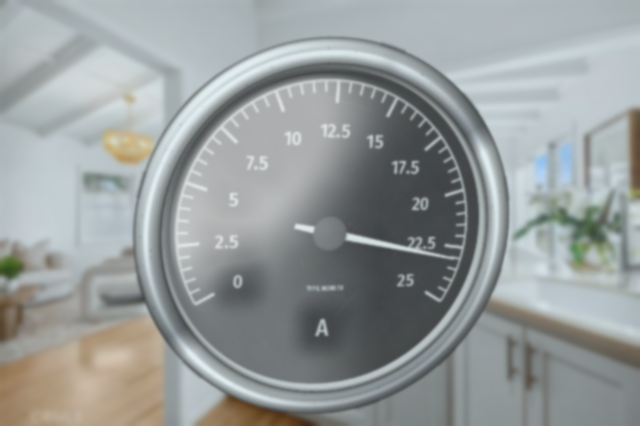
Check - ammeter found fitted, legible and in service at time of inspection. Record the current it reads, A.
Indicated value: 23 A
